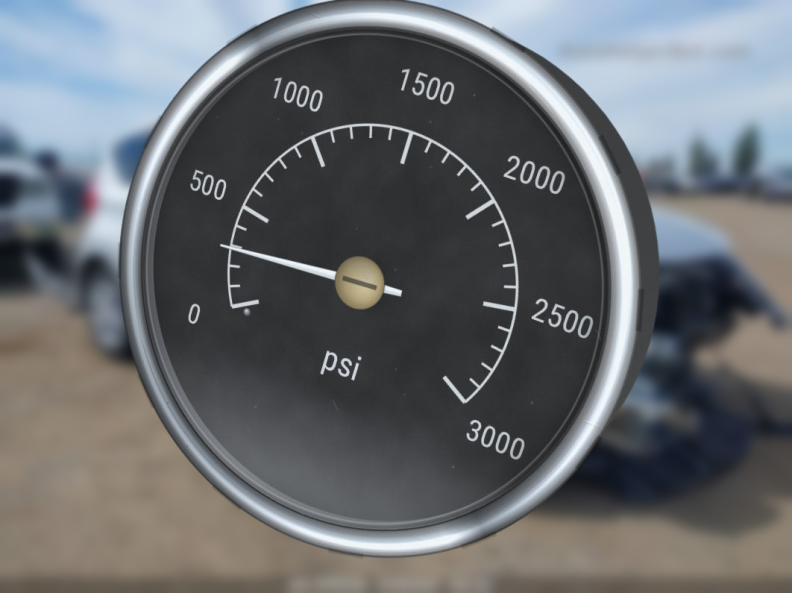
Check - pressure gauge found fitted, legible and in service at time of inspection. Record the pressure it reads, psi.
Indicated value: 300 psi
